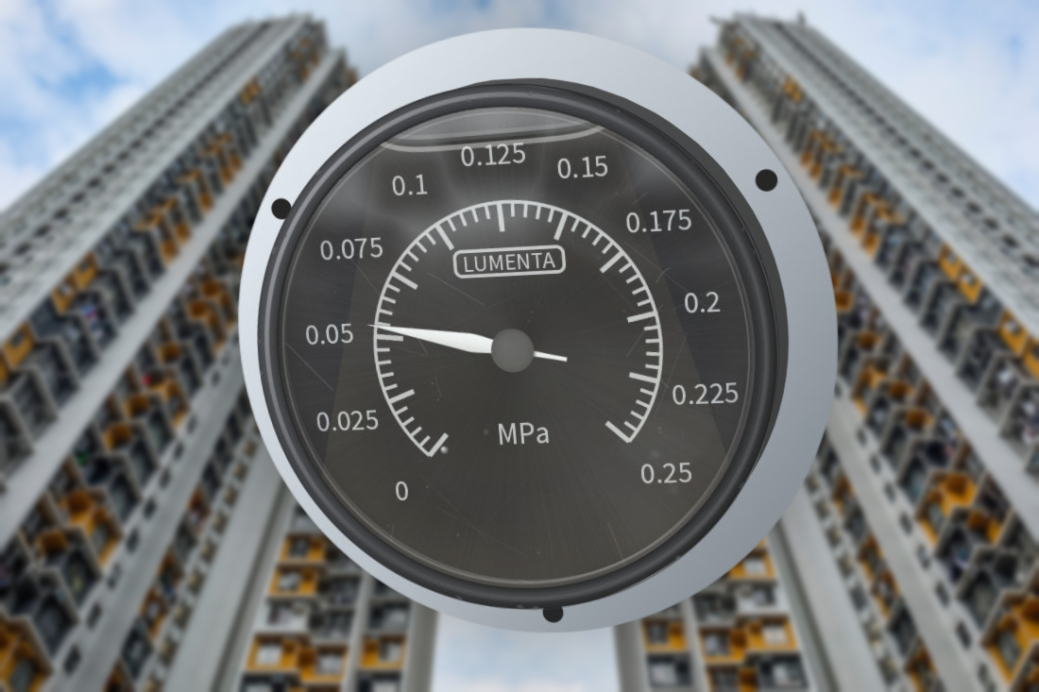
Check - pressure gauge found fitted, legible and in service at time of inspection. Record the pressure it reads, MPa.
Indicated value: 0.055 MPa
